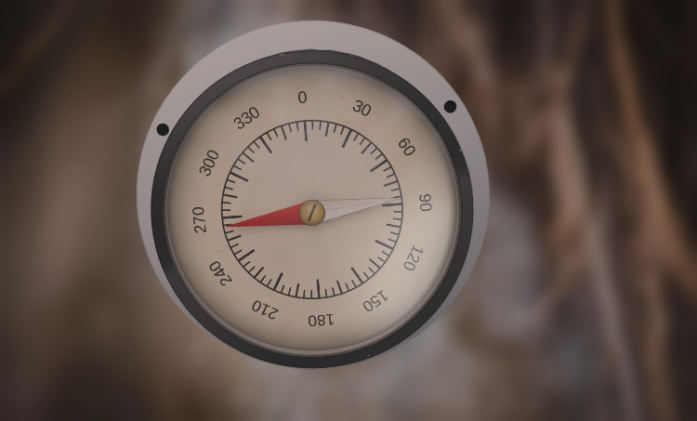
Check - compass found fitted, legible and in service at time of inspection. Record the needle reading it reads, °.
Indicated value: 265 °
